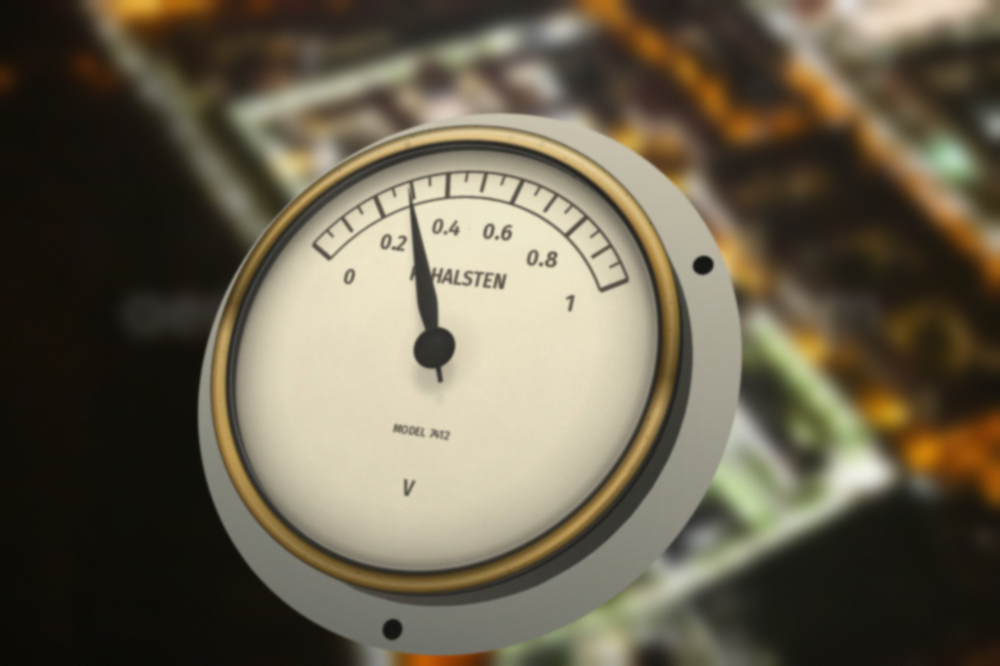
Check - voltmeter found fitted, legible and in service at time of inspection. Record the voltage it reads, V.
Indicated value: 0.3 V
